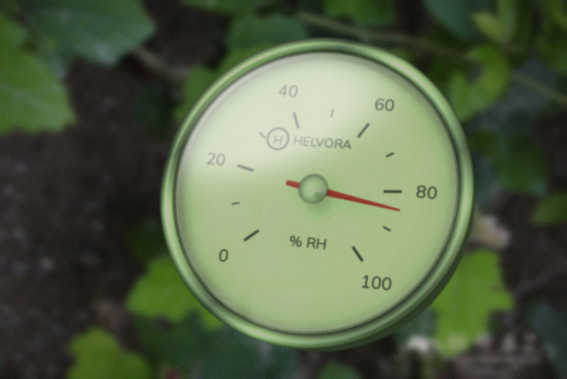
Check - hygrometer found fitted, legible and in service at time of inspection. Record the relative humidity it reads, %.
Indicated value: 85 %
